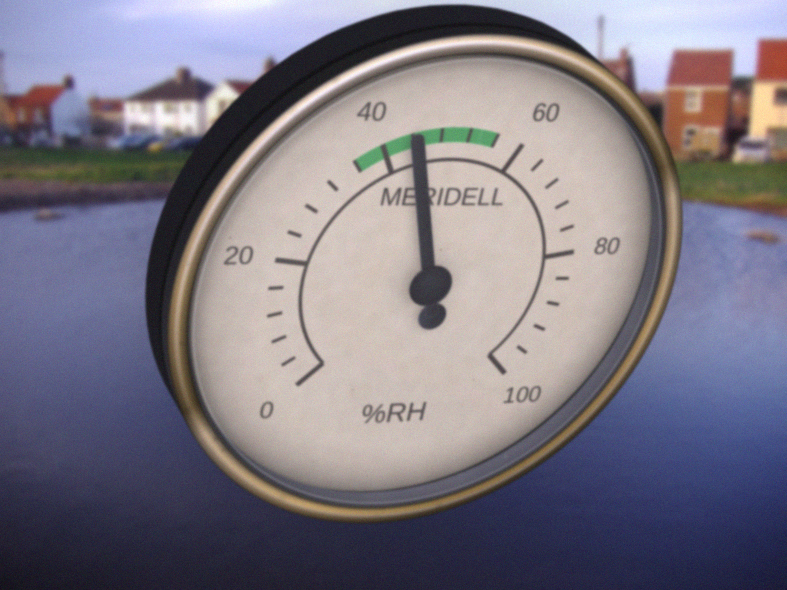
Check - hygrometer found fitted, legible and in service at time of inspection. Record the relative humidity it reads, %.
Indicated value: 44 %
